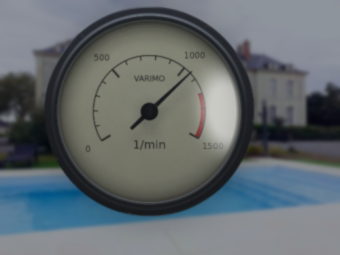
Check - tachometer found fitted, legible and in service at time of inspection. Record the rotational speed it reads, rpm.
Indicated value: 1050 rpm
